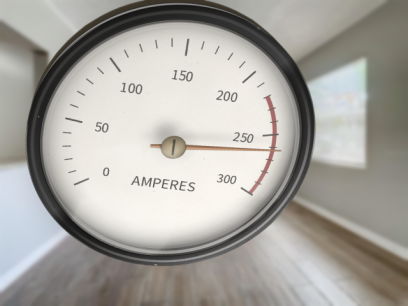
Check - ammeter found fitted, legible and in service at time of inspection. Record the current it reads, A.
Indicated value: 260 A
